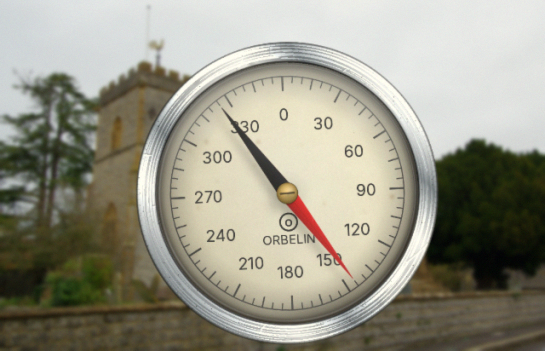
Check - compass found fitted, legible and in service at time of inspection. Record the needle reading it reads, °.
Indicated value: 145 °
